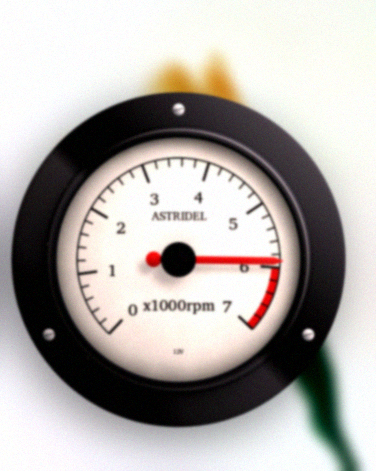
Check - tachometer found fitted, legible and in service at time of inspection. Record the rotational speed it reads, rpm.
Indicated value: 5900 rpm
